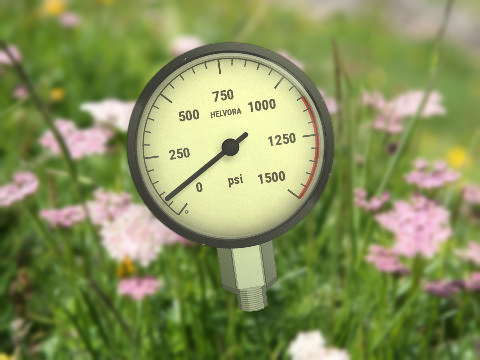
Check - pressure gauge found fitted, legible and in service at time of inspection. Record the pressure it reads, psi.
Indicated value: 75 psi
